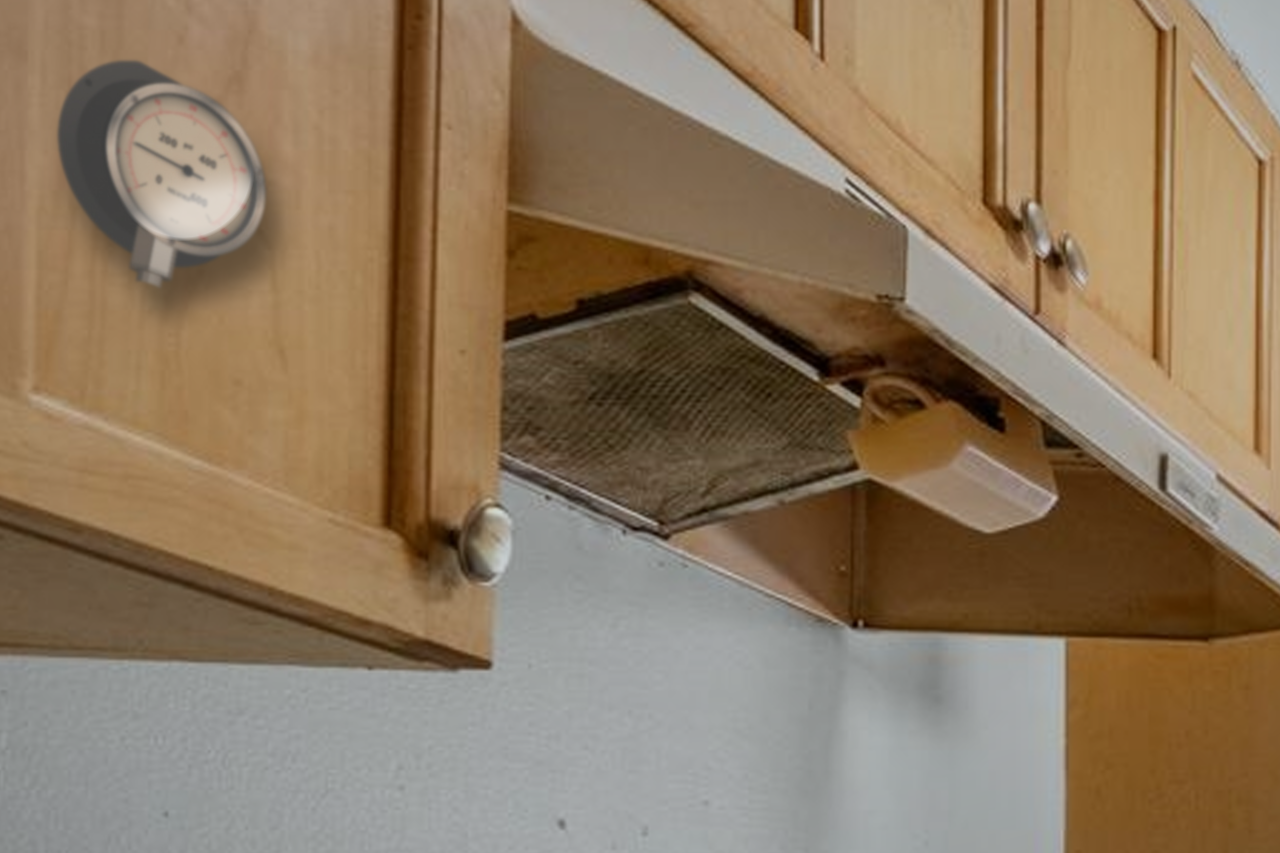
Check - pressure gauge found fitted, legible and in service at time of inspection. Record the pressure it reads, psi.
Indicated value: 100 psi
